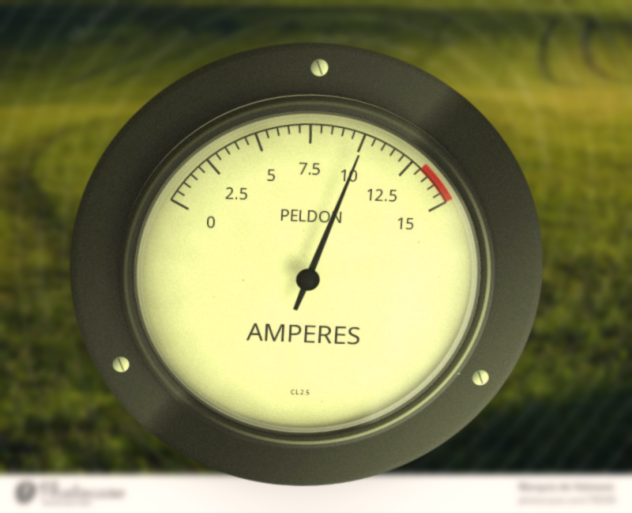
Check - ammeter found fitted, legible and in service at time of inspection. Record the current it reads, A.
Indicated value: 10 A
